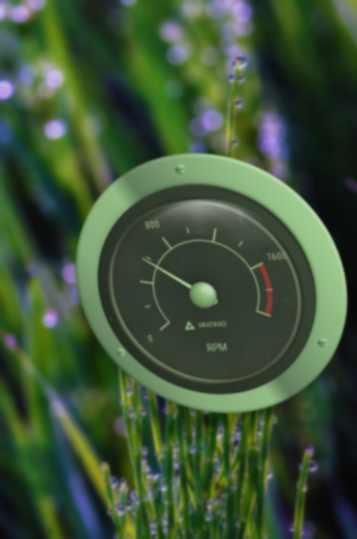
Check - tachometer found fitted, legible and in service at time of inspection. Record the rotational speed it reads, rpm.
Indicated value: 600 rpm
